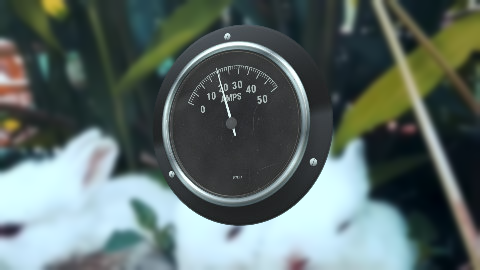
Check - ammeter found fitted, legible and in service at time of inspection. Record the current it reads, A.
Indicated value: 20 A
